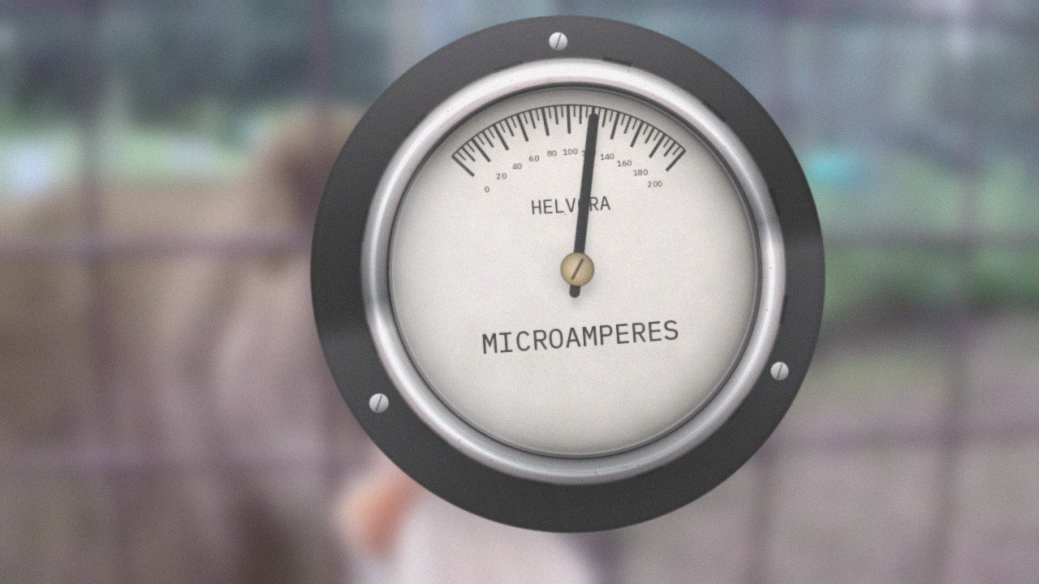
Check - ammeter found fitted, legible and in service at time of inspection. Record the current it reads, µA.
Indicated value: 120 µA
